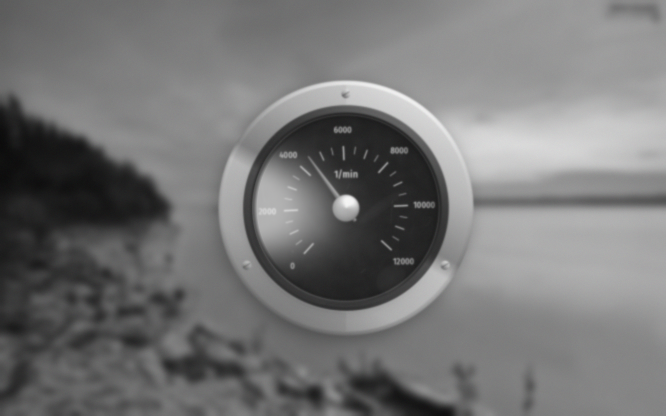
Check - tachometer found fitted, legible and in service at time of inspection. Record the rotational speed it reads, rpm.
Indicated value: 4500 rpm
